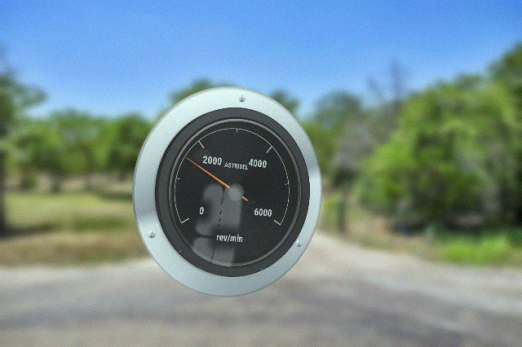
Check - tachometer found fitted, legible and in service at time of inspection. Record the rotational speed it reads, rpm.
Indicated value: 1500 rpm
